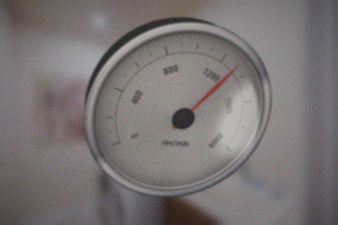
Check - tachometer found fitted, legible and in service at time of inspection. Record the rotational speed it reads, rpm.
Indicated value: 1300 rpm
